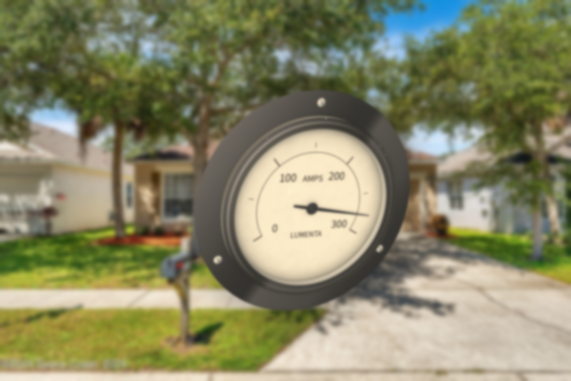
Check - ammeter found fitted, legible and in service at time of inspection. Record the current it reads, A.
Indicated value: 275 A
